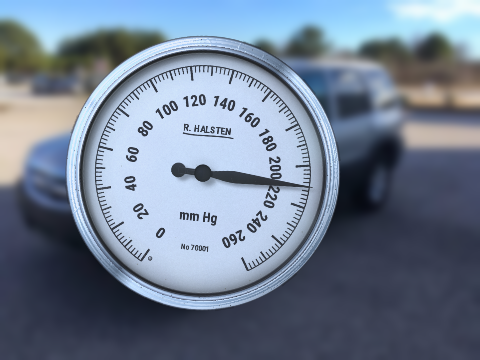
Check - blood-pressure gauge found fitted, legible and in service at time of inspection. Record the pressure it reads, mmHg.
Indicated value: 210 mmHg
